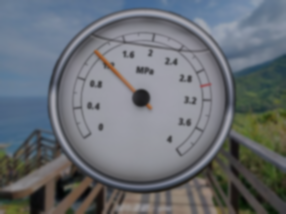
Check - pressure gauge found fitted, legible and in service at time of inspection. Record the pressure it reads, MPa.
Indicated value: 1.2 MPa
